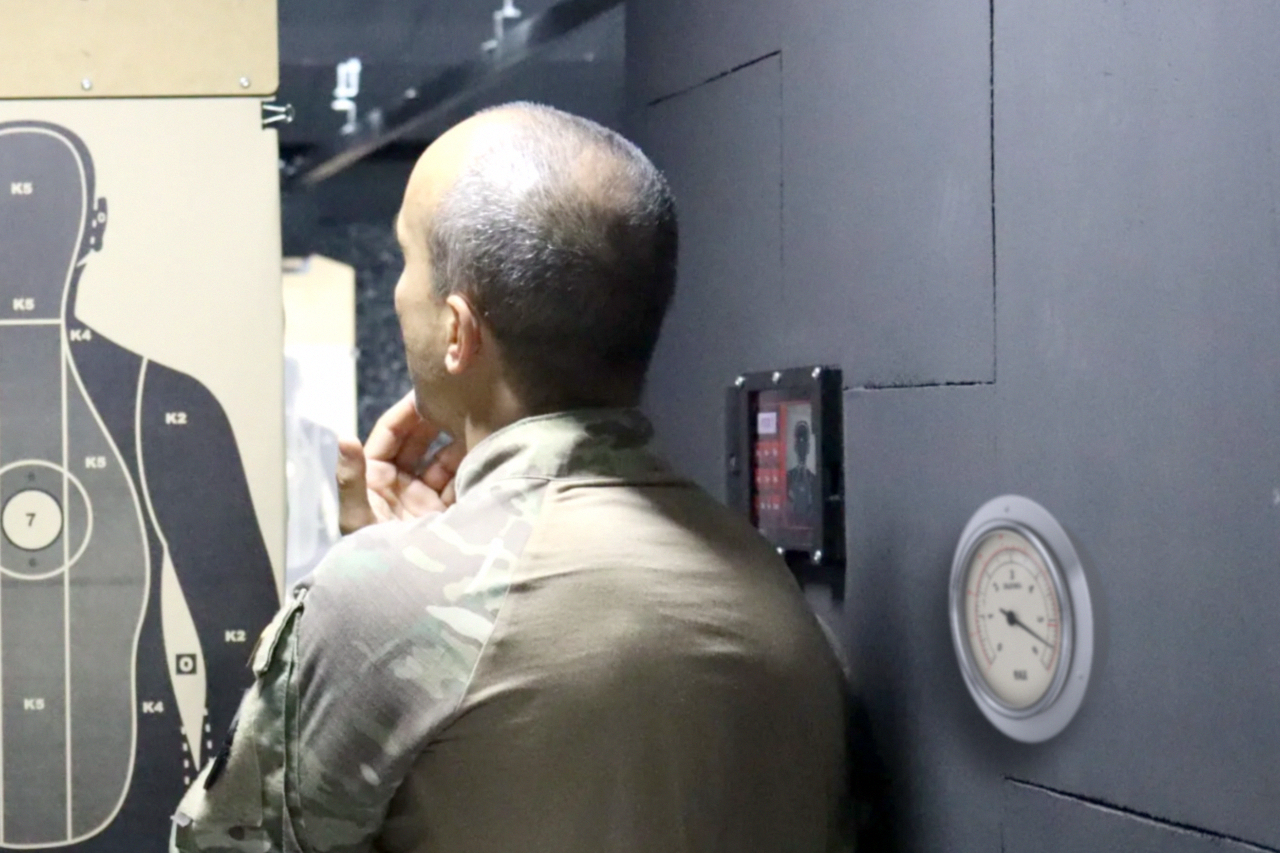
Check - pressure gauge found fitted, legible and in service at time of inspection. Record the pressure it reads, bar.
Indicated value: 5.5 bar
